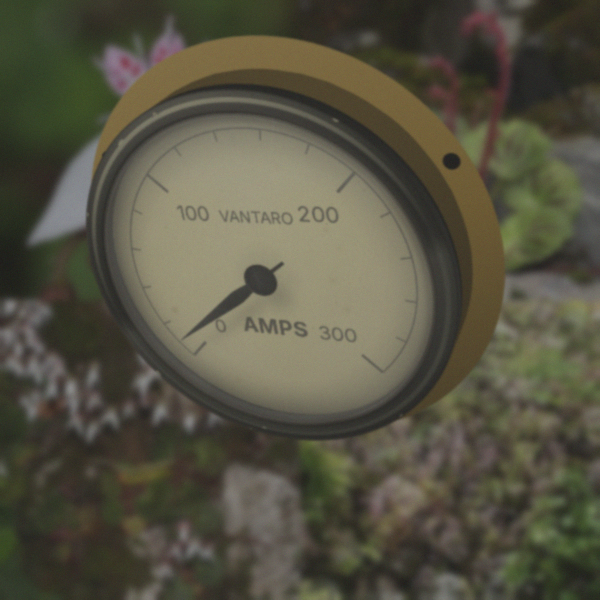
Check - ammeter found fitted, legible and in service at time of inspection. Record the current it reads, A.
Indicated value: 10 A
